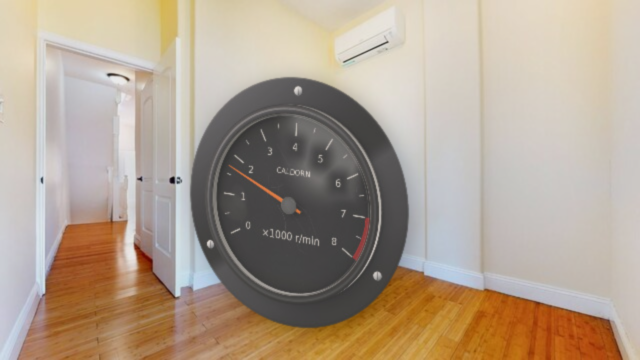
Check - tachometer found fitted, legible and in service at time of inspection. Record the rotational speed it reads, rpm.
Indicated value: 1750 rpm
